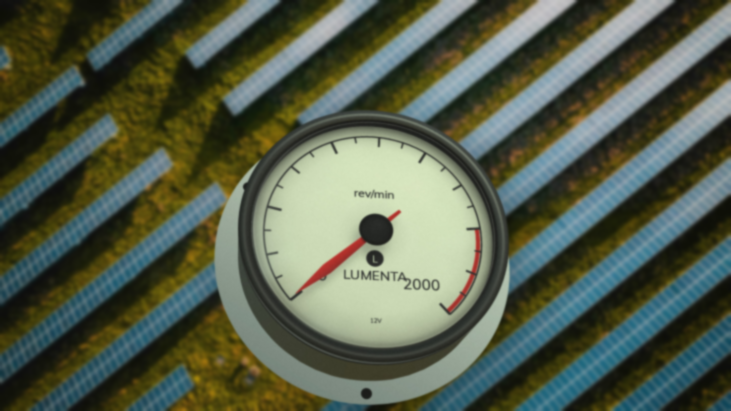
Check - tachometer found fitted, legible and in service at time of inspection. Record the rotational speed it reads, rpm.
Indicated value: 0 rpm
